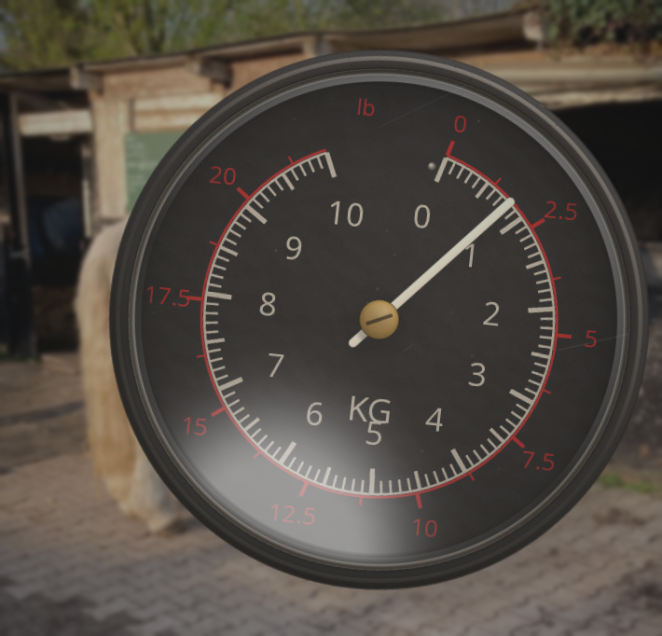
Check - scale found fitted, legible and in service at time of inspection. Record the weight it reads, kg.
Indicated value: 0.8 kg
